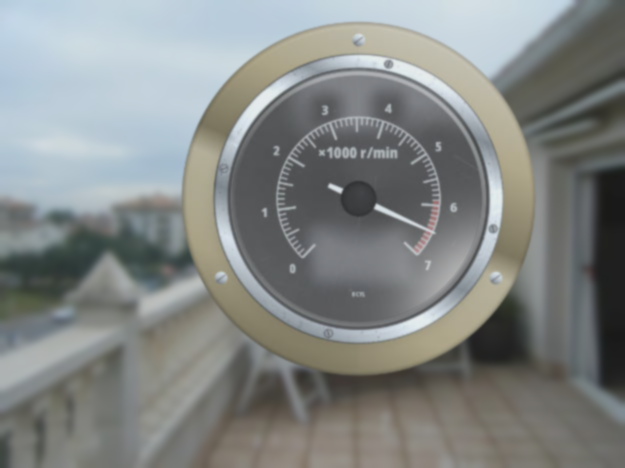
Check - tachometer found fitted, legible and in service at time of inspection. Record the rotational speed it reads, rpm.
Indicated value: 6500 rpm
